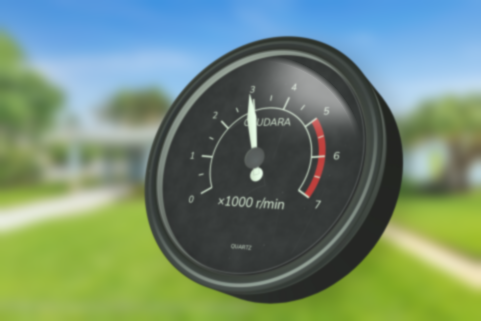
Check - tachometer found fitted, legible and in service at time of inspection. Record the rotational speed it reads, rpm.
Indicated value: 3000 rpm
